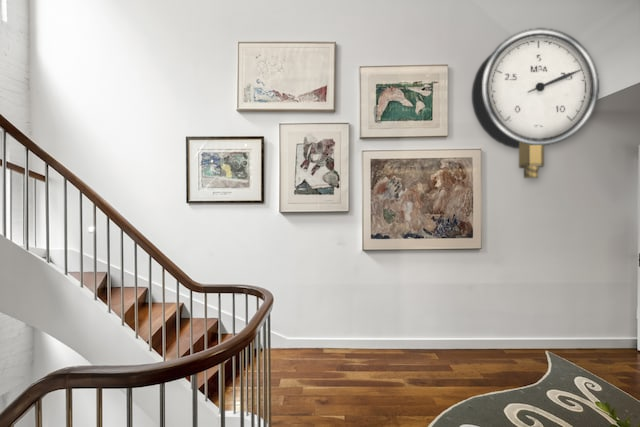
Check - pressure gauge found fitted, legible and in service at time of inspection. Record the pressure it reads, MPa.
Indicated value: 7.5 MPa
